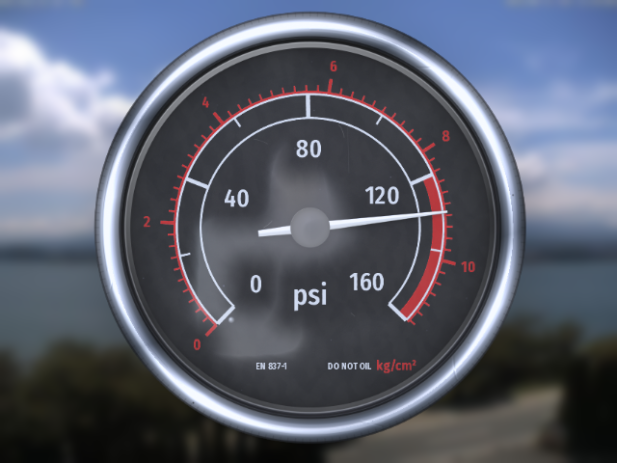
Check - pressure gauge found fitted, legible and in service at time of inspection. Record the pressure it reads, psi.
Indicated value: 130 psi
